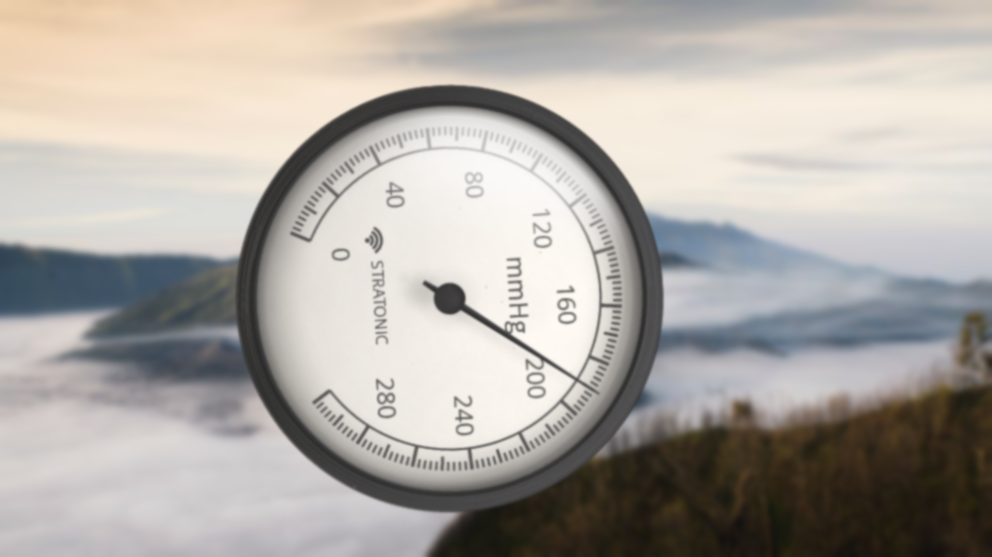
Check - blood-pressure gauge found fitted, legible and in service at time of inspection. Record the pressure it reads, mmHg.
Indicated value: 190 mmHg
